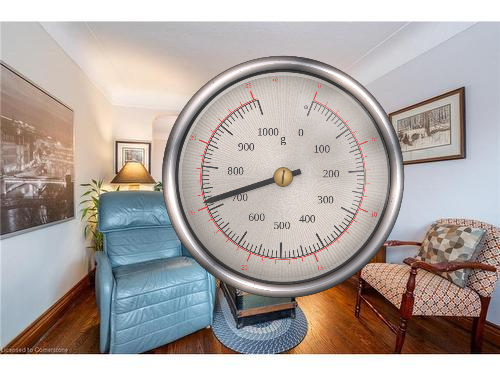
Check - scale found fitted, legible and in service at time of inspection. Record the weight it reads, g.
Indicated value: 720 g
